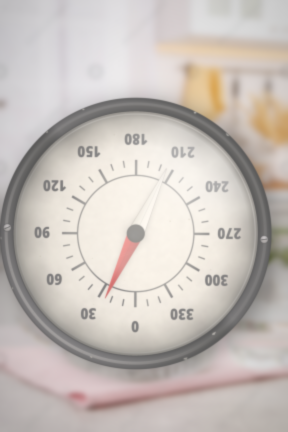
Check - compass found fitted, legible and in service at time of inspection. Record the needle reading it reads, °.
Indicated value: 25 °
